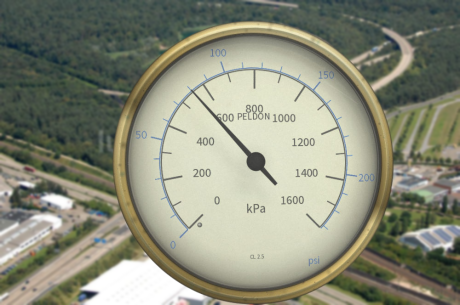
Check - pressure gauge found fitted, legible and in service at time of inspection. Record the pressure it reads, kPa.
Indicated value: 550 kPa
